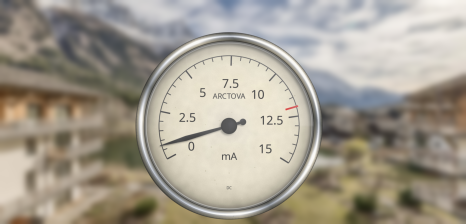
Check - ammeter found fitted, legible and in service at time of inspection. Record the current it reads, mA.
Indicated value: 0.75 mA
